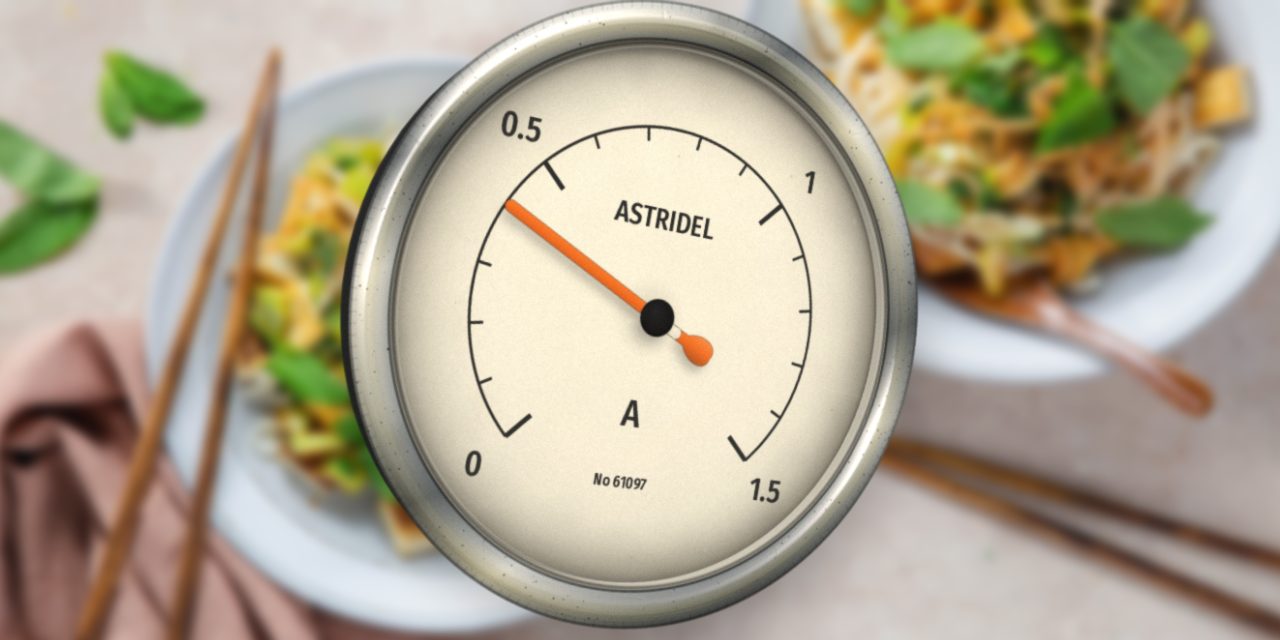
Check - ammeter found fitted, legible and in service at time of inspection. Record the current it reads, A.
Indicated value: 0.4 A
